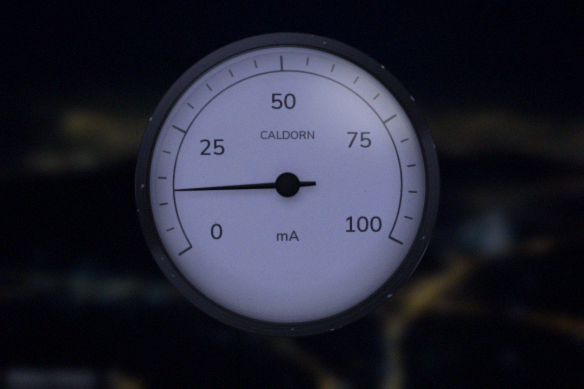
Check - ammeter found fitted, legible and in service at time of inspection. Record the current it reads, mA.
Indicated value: 12.5 mA
